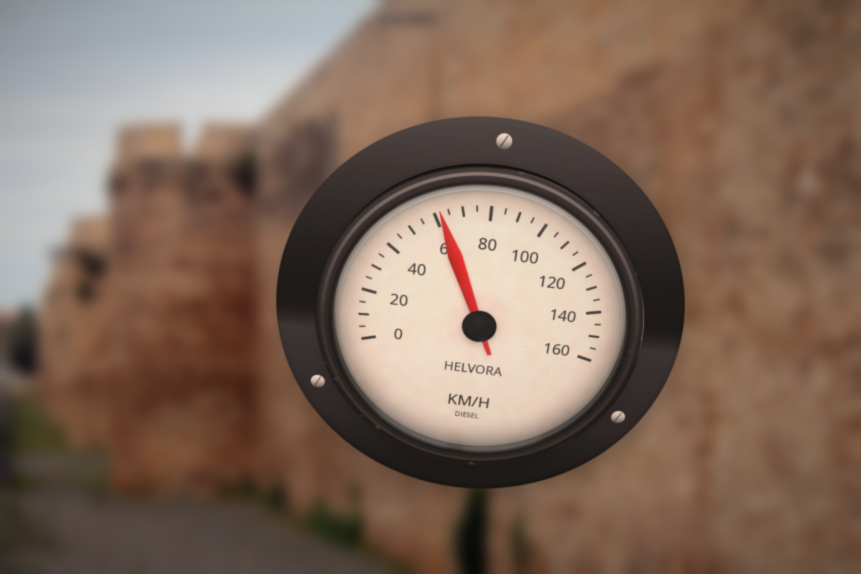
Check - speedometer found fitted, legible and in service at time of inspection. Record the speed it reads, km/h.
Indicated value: 62.5 km/h
